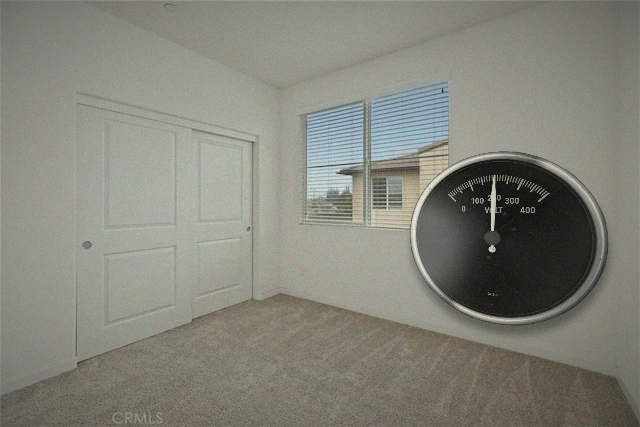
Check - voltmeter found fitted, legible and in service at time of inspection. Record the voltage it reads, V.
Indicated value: 200 V
